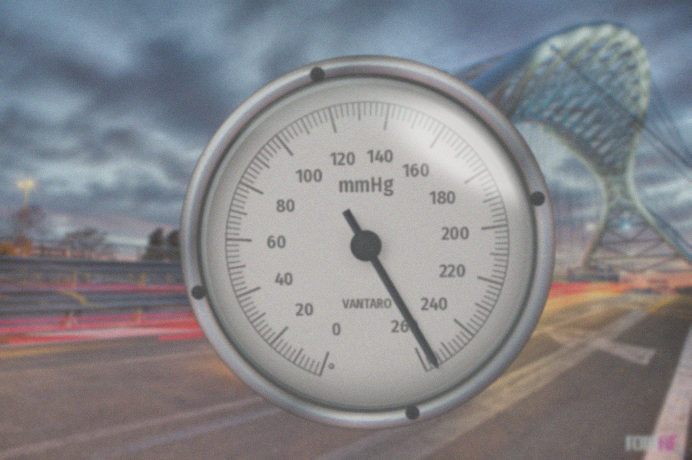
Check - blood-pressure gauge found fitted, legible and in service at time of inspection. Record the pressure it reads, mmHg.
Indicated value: 256 mmHg
